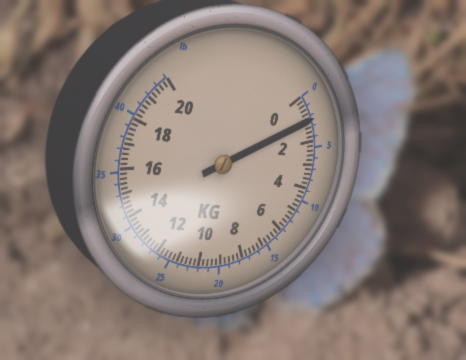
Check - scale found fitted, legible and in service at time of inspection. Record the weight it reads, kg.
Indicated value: 1 kg
